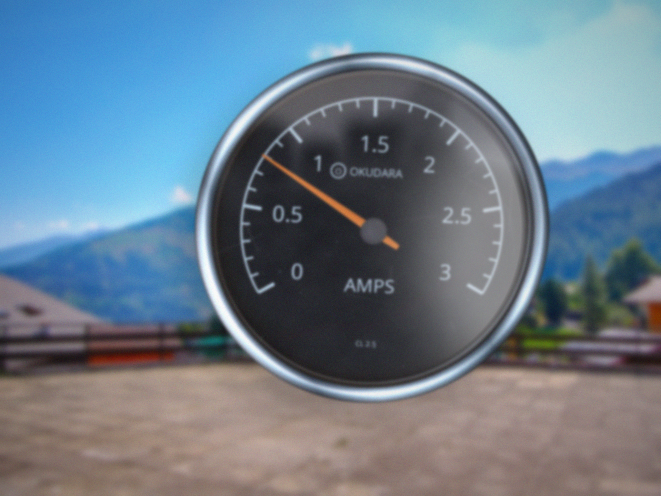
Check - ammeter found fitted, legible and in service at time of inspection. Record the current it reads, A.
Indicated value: 0.8 A
